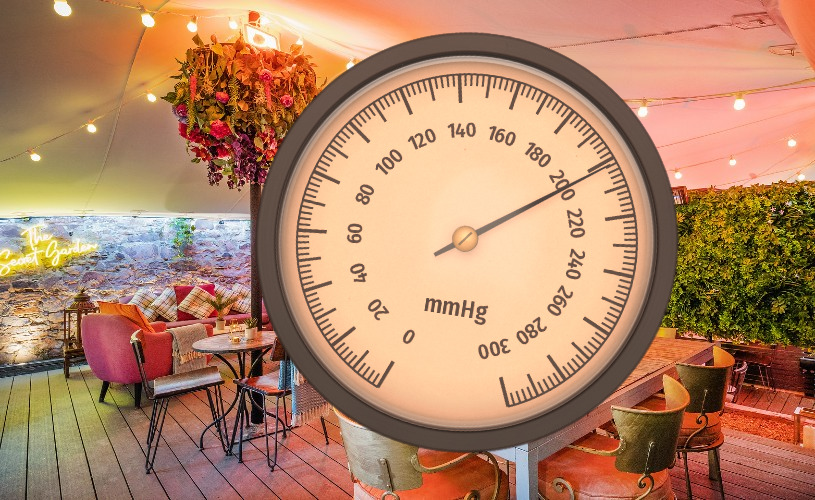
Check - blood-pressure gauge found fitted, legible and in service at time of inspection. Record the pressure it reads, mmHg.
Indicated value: 202 mmHg
